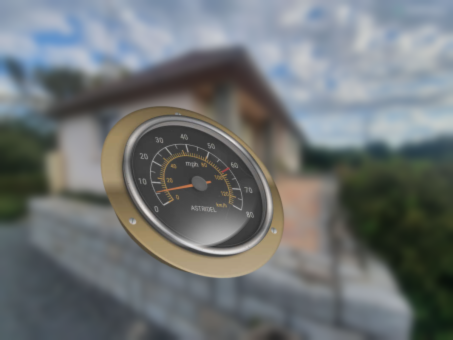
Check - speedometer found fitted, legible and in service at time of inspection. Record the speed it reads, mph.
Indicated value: 5 mph
